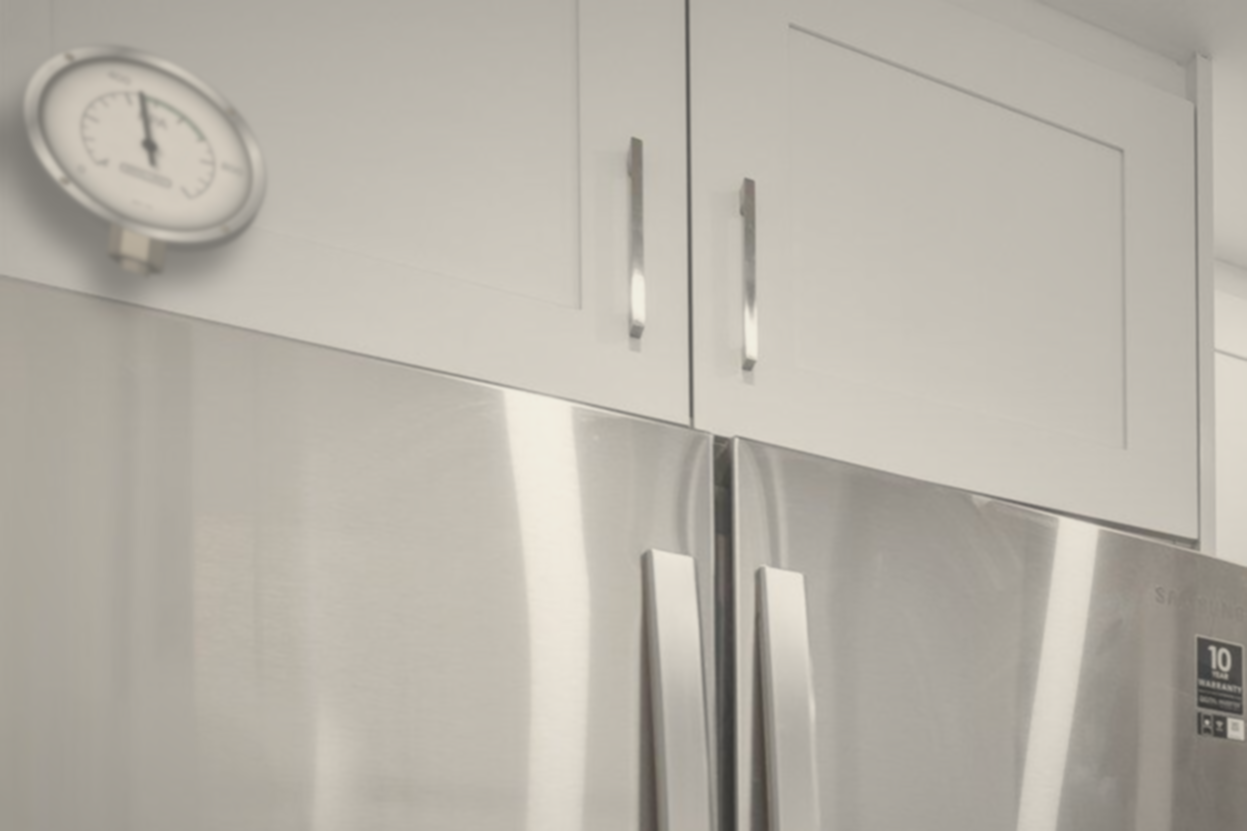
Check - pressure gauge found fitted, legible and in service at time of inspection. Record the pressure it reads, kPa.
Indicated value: 450 kPa
